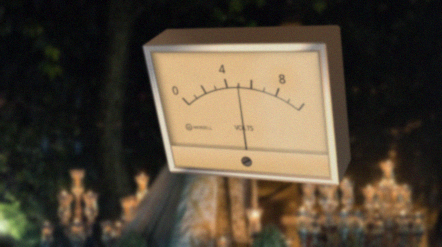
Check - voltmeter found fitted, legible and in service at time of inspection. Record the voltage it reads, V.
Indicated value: 5 V
